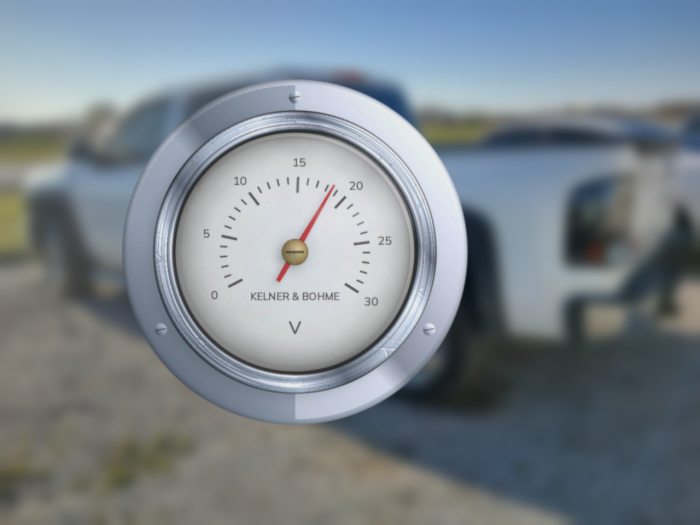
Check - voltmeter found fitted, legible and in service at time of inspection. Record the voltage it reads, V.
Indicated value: 18.5 V
